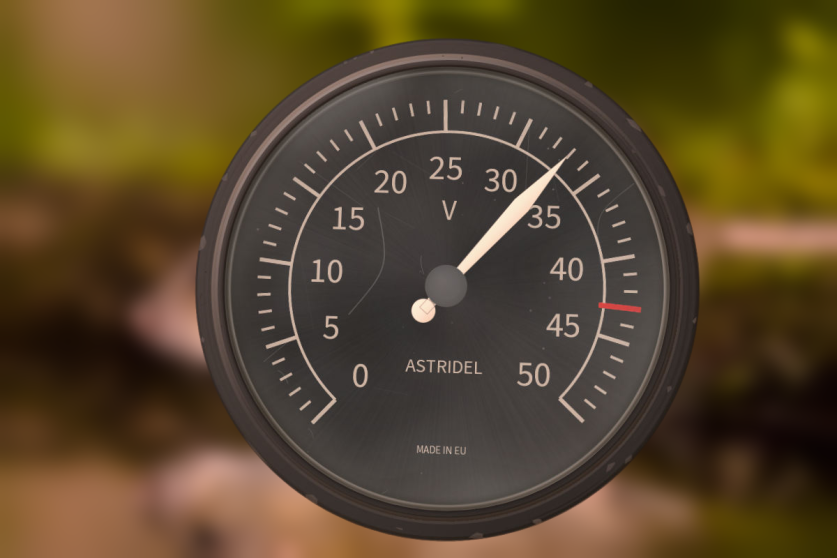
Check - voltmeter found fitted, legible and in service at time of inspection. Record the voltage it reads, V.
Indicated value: 33 V
